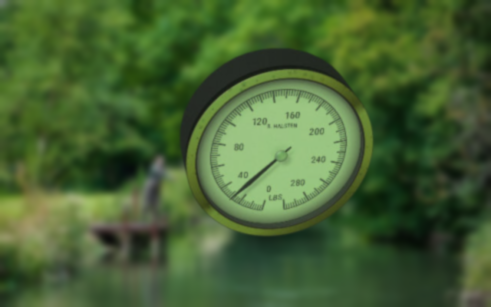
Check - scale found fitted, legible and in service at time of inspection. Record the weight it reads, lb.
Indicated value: 30 lb
